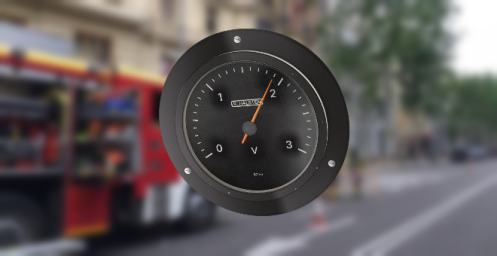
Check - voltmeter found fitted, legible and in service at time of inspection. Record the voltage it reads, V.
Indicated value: 1.9 V
